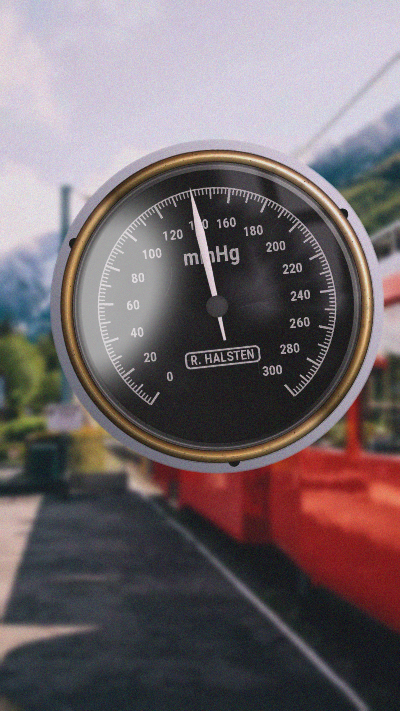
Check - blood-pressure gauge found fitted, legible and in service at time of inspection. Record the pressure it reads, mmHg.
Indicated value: 140 mmHg
